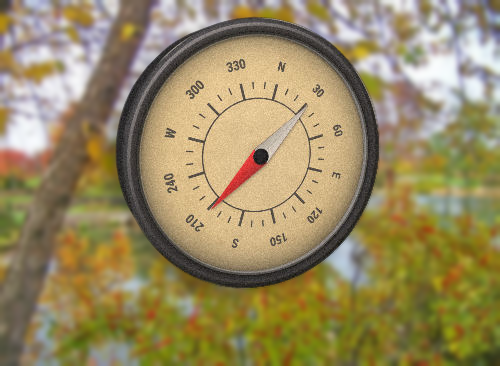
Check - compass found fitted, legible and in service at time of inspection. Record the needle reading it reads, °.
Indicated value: 210 °
